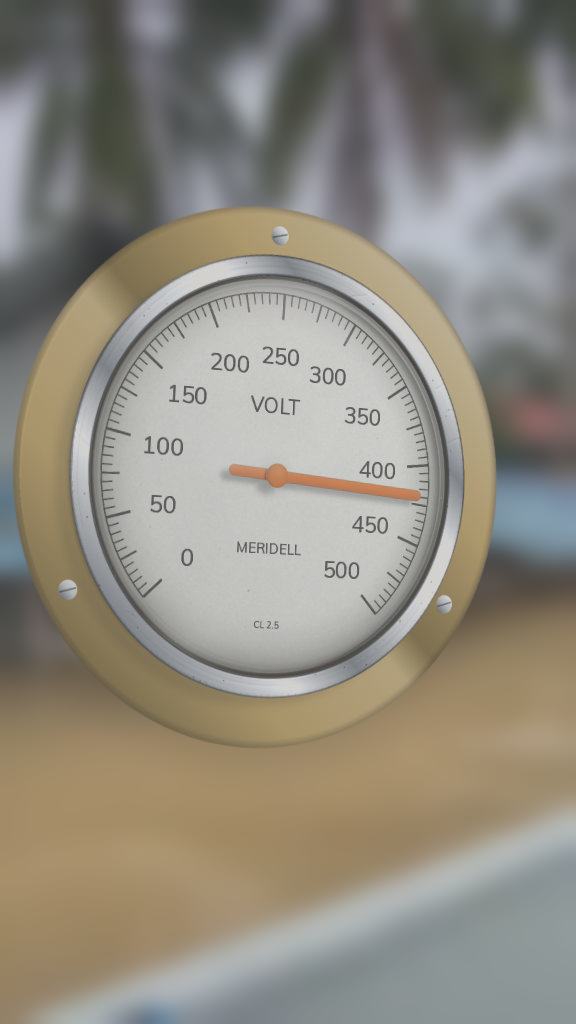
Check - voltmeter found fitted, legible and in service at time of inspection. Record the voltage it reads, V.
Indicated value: 420 V
